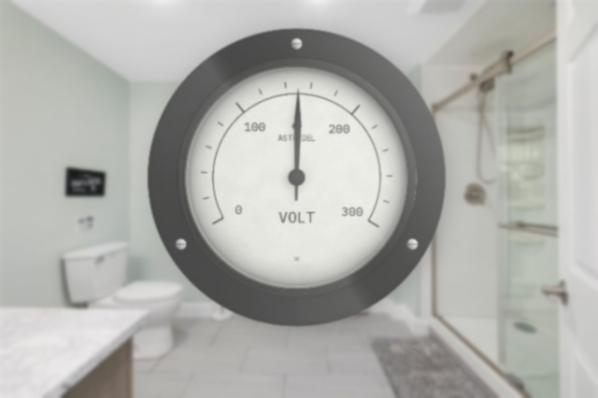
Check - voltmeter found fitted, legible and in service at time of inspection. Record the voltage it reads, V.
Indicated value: 150 V
